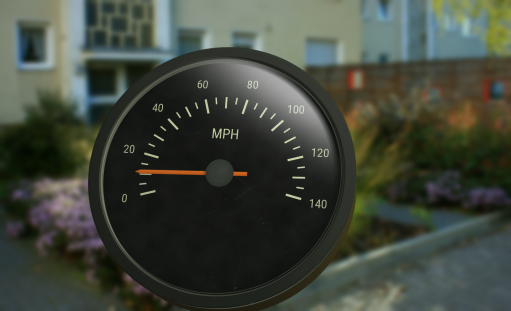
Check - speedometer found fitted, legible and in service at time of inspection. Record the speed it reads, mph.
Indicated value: 10 mph
